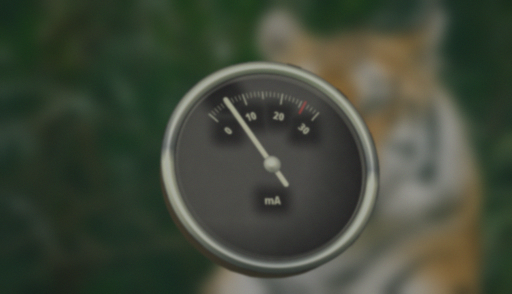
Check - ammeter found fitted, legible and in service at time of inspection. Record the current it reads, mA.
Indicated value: 5 mA
